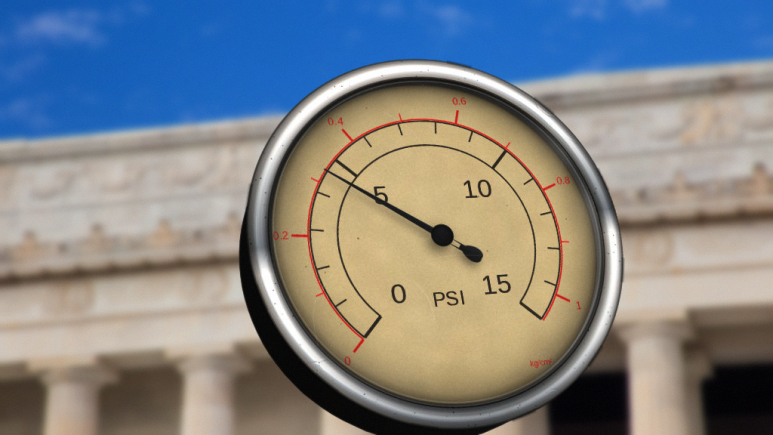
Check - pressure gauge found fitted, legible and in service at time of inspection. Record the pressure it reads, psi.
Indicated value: 4.5 psi
